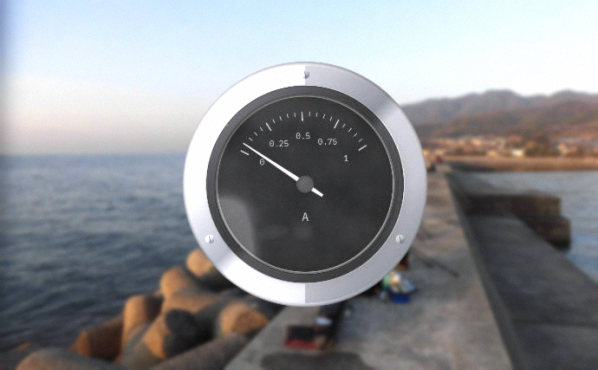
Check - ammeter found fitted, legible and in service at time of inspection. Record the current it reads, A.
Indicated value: 0.05 A
